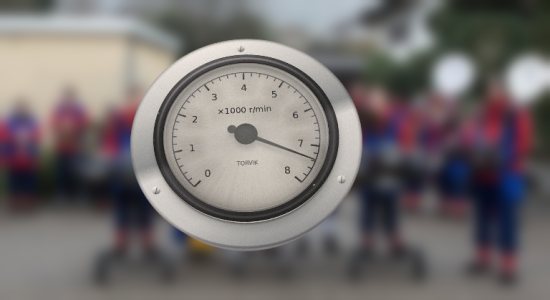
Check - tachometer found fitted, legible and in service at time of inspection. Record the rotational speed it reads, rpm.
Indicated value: 7400 rpm
